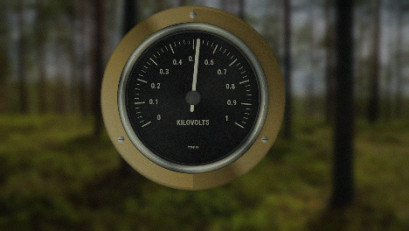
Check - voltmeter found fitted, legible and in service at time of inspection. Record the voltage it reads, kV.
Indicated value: 0.52 kV
